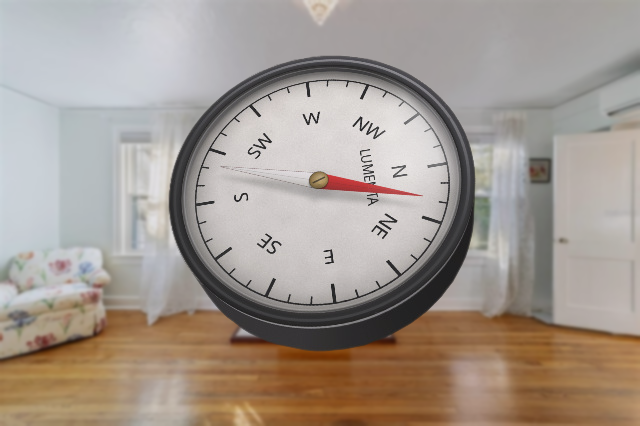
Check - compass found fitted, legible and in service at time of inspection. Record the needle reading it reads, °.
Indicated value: 20 °
